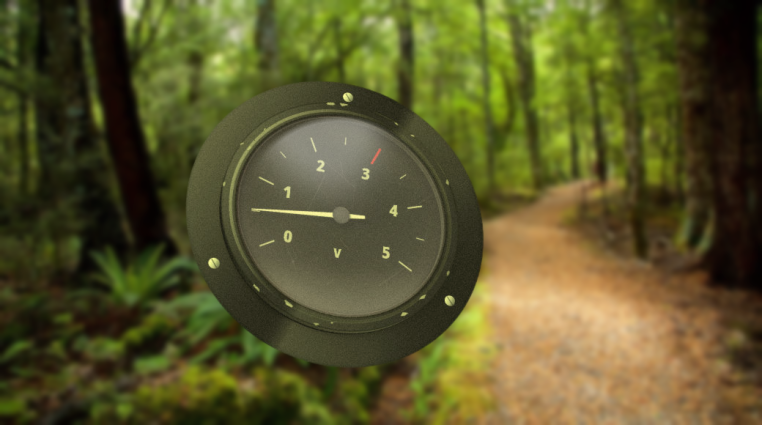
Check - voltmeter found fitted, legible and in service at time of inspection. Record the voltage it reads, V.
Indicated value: 0.5 V
